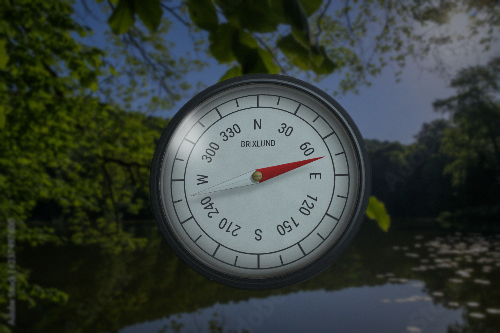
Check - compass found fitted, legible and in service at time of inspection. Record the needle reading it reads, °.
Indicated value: 75 °
